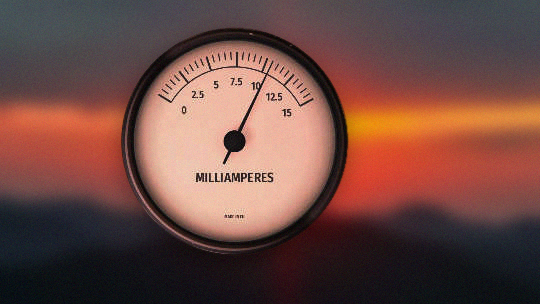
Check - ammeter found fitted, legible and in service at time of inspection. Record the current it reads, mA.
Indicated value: 10.5 mA
